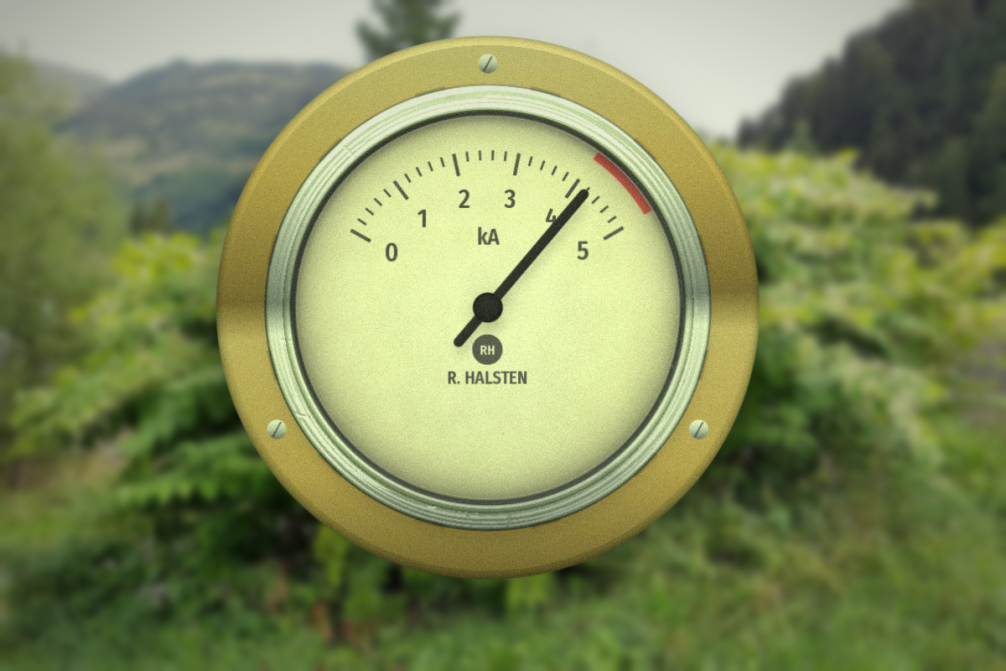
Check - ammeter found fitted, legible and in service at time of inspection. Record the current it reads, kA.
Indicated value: 4.2 kA
